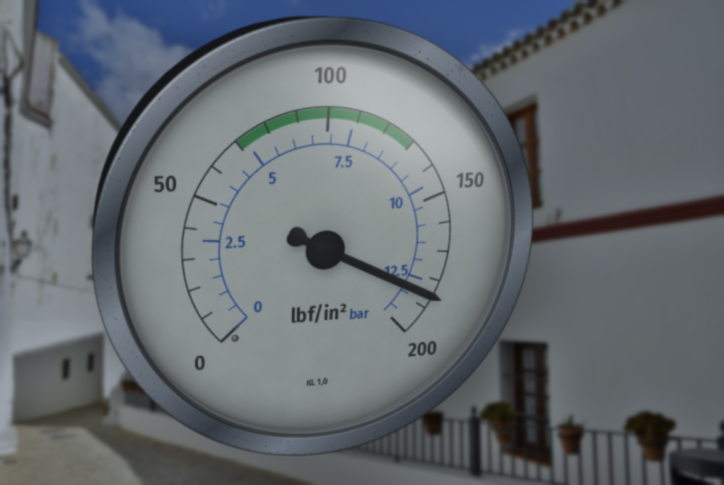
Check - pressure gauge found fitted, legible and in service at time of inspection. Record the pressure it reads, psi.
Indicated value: 185 psi
